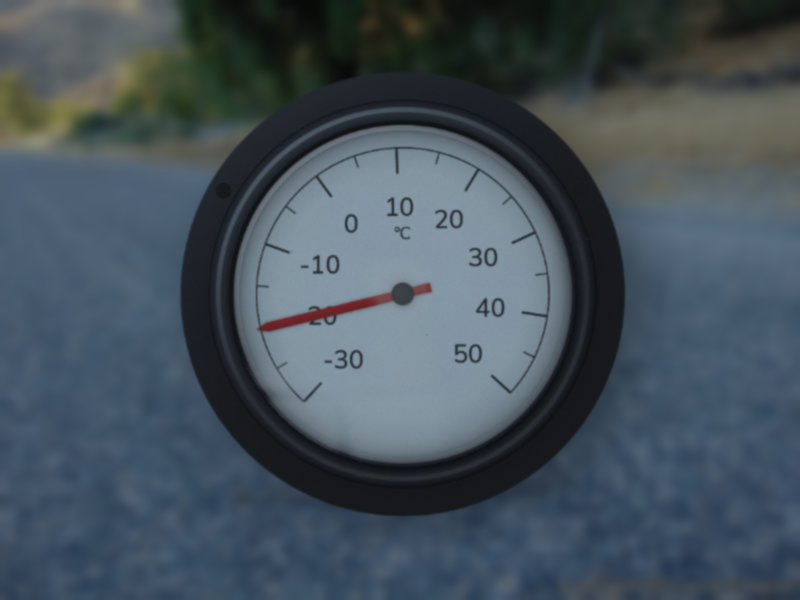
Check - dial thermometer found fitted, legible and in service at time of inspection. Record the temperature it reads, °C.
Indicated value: -20 °C
